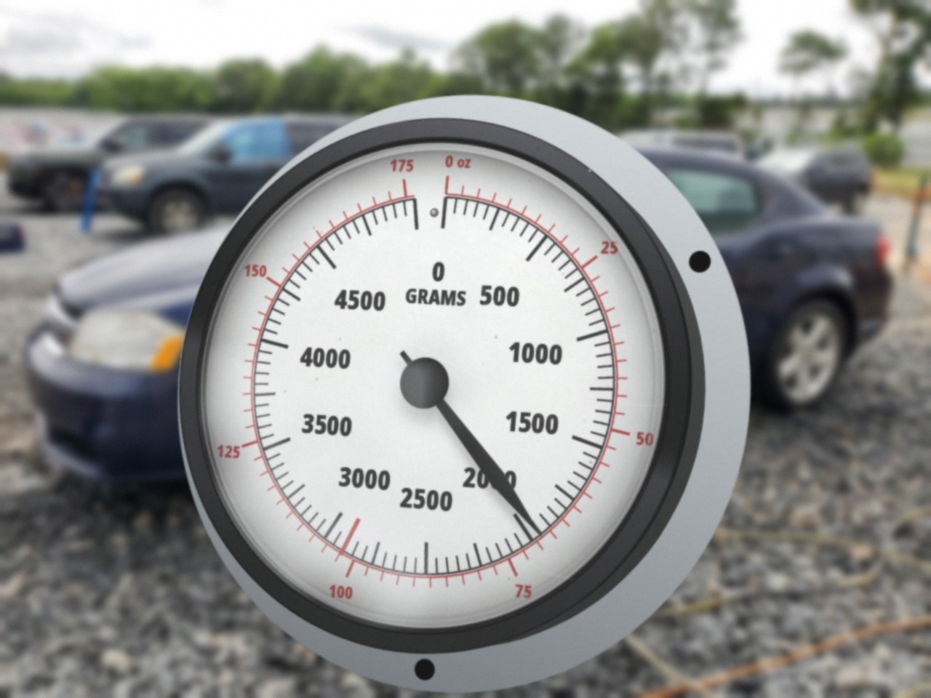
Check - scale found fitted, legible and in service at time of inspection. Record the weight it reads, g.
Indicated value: 1950 g
